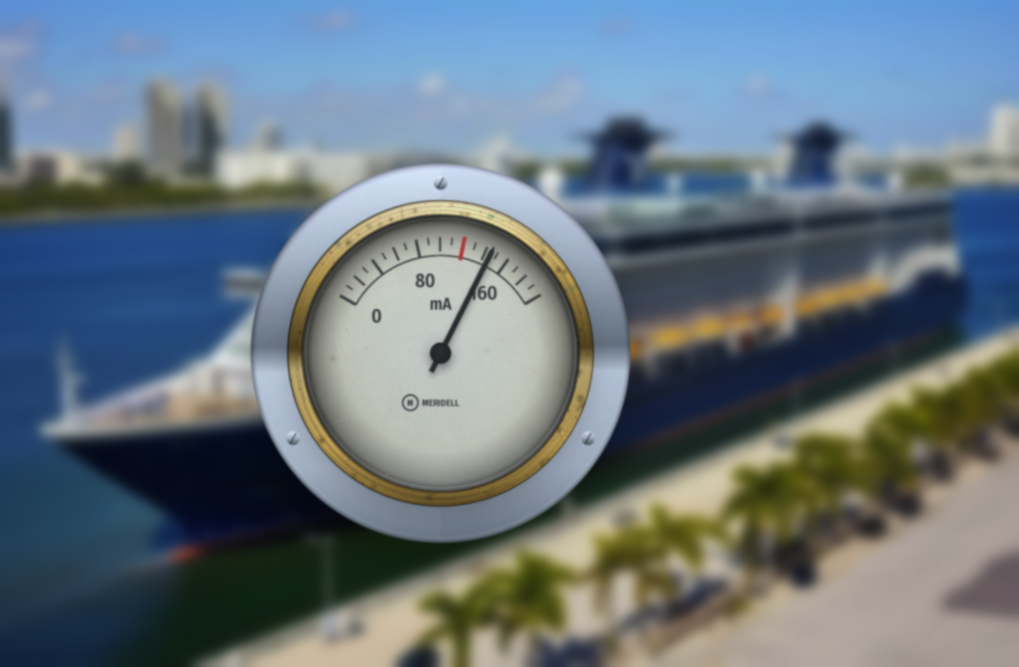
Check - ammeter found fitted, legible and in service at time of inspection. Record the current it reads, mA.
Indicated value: 145 mA
